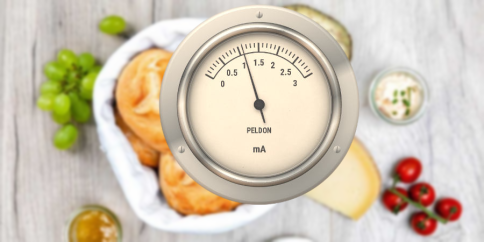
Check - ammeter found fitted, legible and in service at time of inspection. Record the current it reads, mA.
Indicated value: 1.1 mA
